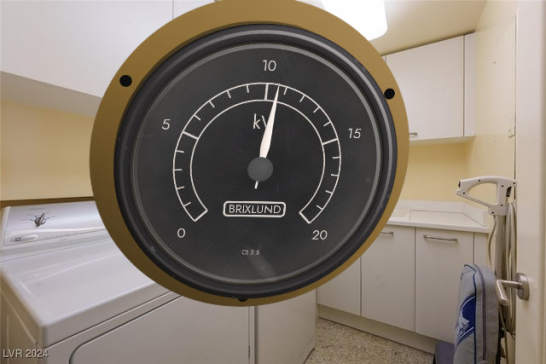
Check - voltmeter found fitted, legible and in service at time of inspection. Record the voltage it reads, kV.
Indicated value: 10.5 kV
